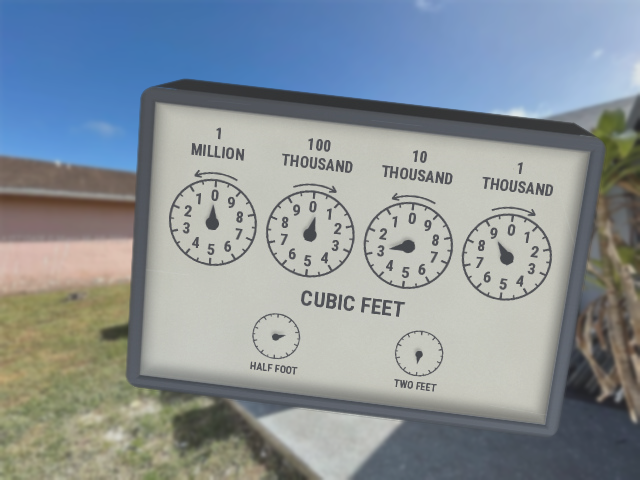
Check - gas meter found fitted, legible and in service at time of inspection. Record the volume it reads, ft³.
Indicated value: 2900 ft³
